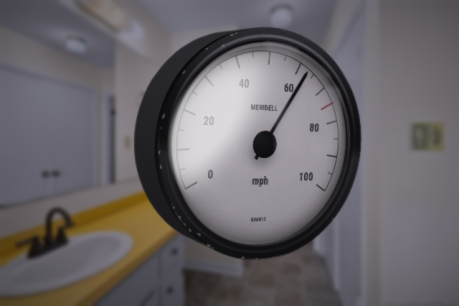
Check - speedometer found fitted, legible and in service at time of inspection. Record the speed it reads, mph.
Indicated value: 62.5 mph
